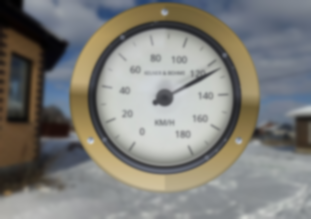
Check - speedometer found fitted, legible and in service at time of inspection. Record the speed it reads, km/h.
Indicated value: 125 km/h
